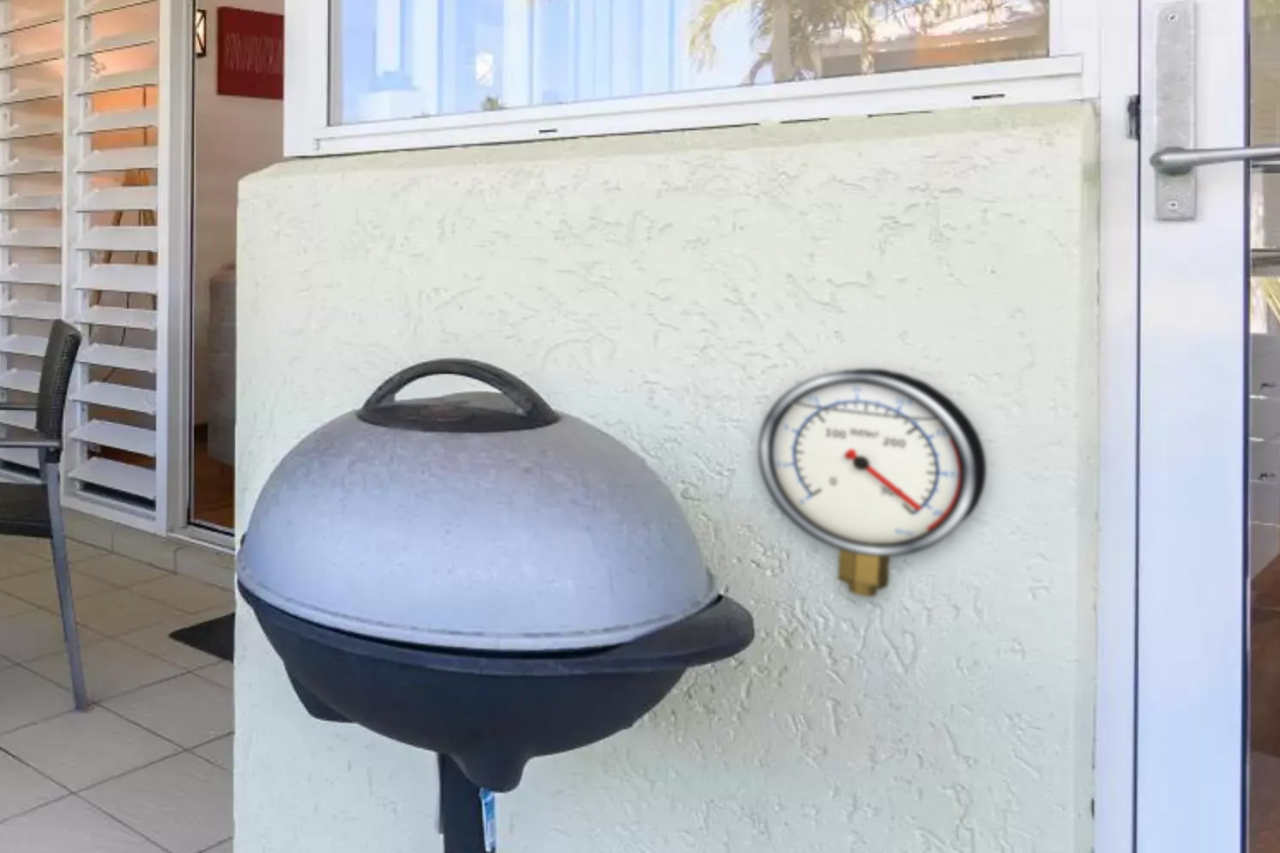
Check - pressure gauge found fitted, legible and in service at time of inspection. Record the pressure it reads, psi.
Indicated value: 290 psi
